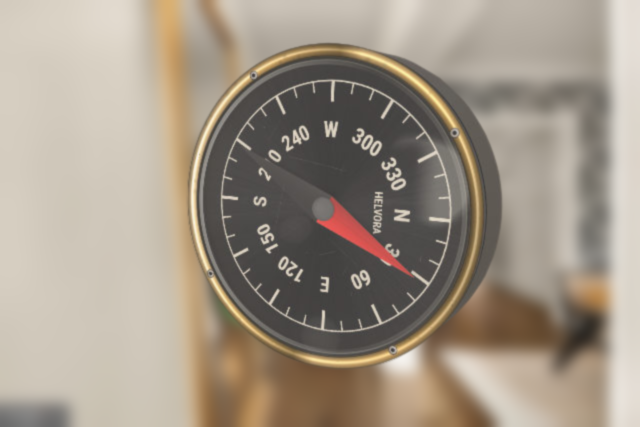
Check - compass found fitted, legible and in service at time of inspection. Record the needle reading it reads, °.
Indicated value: 30 °
